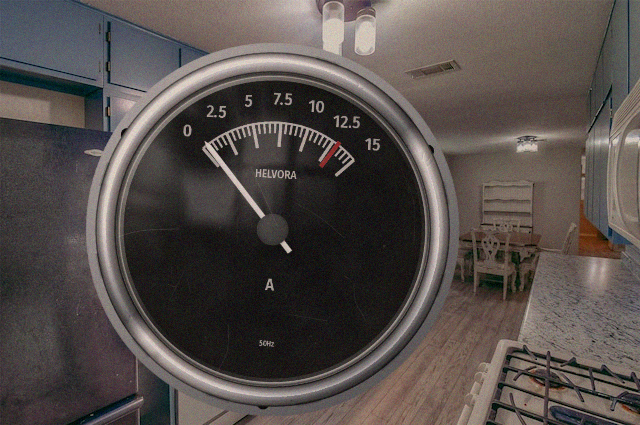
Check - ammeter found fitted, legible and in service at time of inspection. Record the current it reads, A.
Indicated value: 0.5 A
